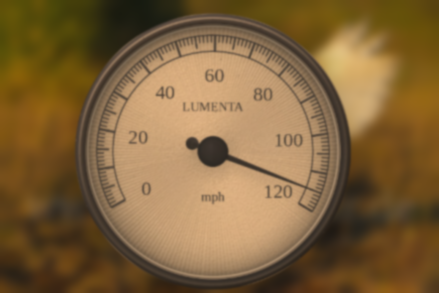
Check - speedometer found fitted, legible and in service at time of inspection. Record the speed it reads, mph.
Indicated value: 115 mph
